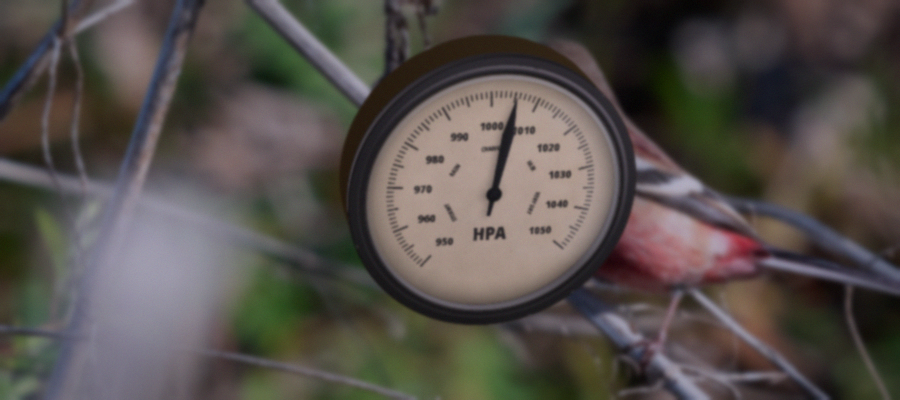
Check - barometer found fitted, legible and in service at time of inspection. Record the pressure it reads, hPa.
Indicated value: 1005 hPa
